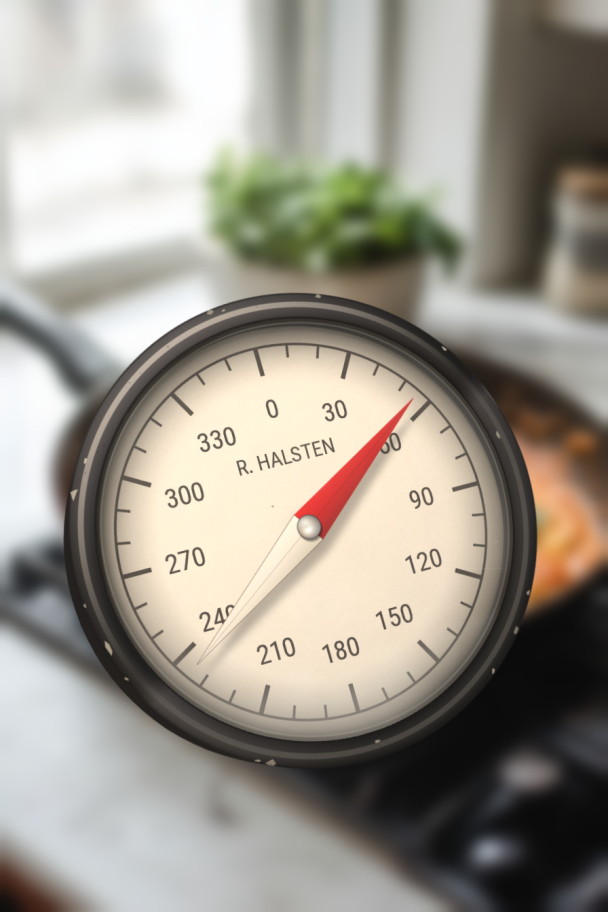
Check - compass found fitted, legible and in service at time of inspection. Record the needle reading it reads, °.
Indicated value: 55 °
